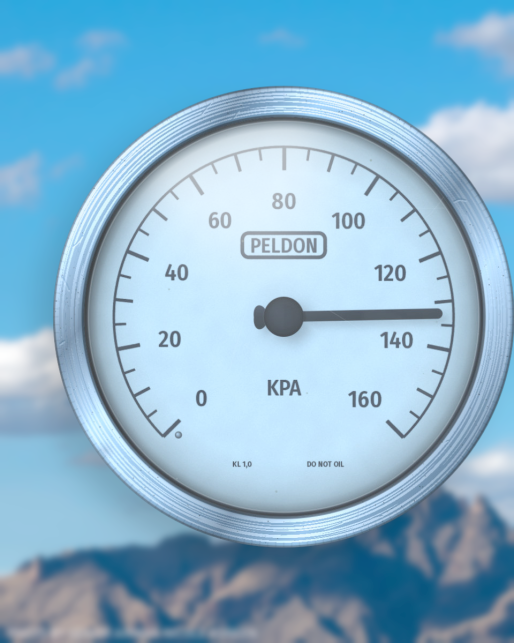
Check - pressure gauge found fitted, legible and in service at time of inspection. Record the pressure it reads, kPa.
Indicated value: 132.5 kPa
